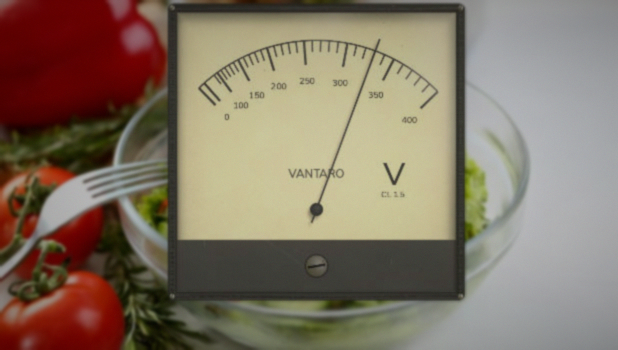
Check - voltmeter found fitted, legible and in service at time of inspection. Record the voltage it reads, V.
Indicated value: 330 V
